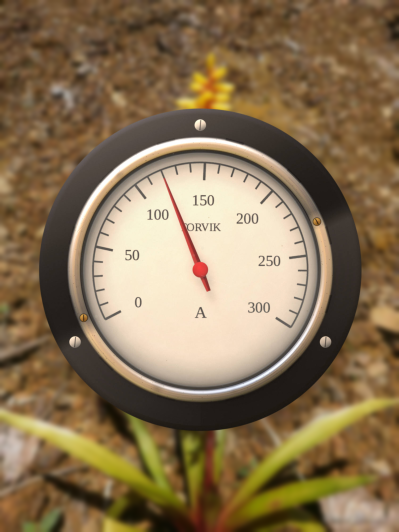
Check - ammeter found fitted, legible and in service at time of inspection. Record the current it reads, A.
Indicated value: 120 A
